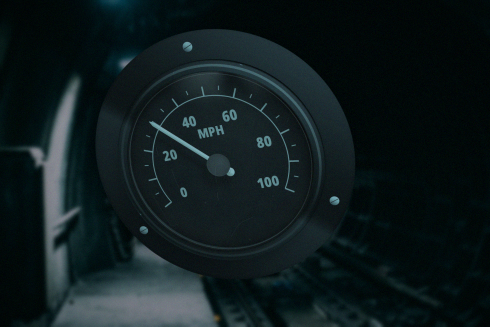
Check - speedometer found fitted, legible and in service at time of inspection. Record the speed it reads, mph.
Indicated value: 30 mph
